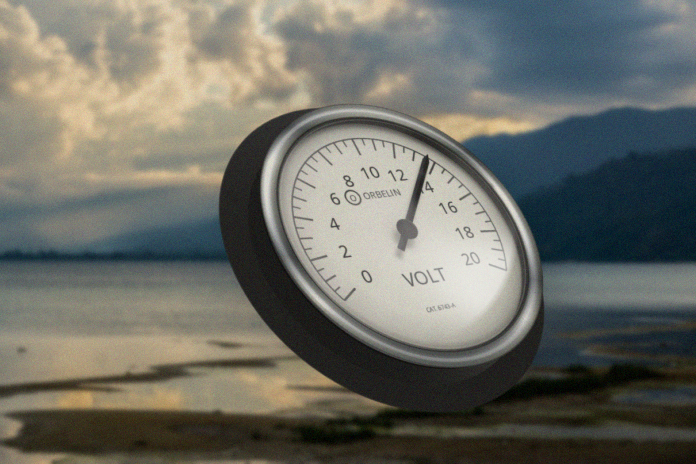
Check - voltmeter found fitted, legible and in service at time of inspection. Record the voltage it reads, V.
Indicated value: 13.5 V
